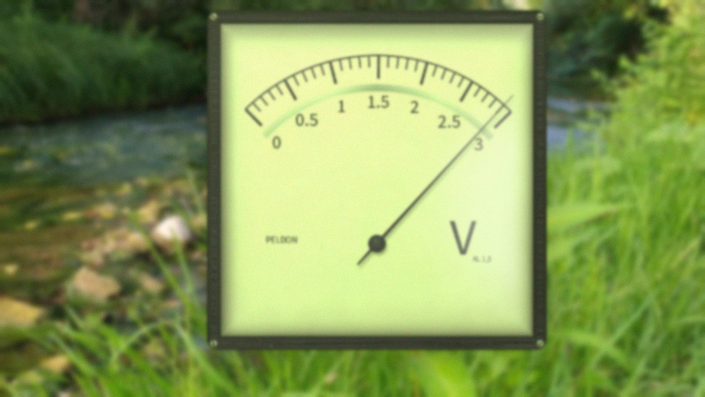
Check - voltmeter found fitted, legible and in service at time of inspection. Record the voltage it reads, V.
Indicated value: 2.9 V
